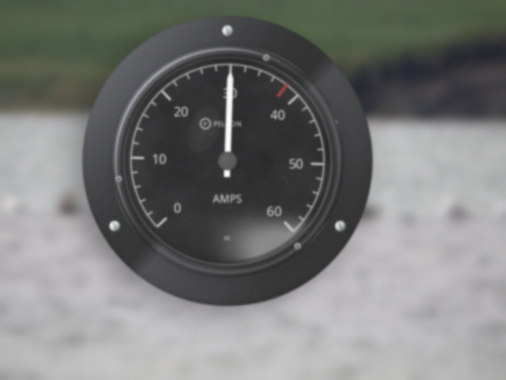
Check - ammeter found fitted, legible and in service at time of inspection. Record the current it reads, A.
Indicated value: 30 A
